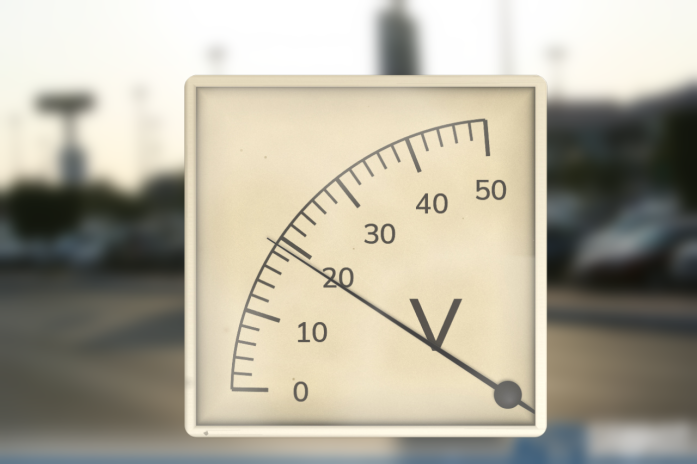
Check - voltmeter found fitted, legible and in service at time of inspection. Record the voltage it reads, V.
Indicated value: 19 V
